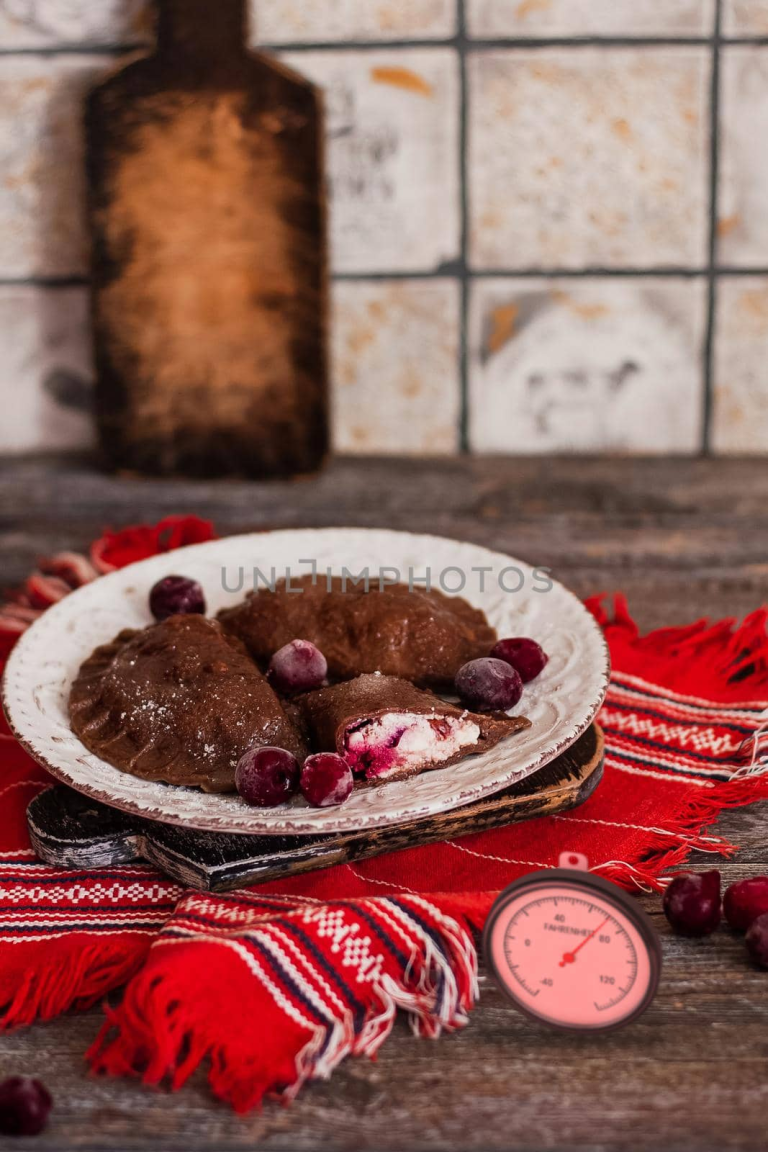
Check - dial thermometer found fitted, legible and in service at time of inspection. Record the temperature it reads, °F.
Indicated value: 70 °F
